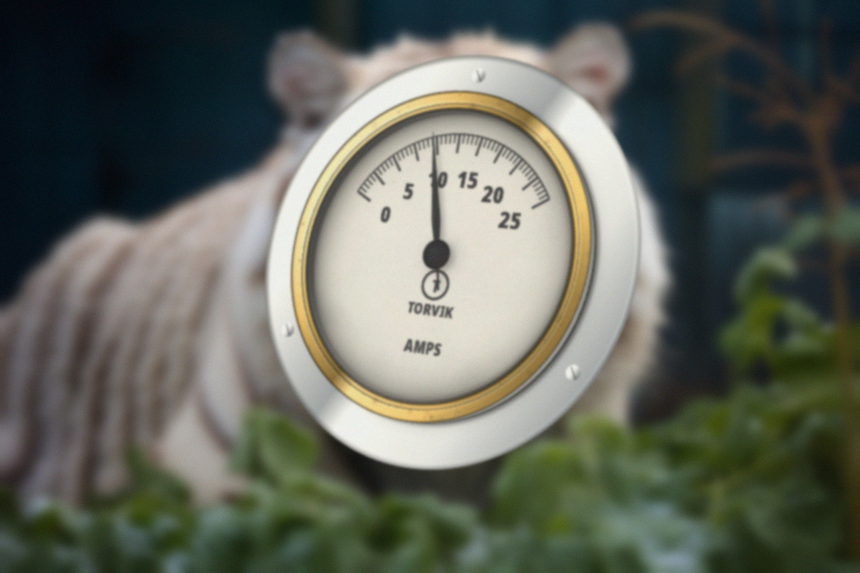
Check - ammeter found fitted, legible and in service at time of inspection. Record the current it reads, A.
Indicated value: 10 A
